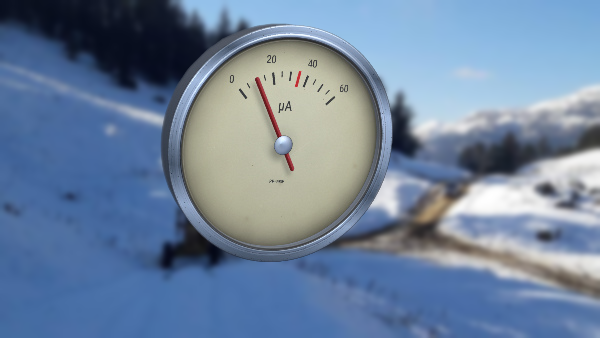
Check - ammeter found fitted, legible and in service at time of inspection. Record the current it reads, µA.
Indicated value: 10 µA
